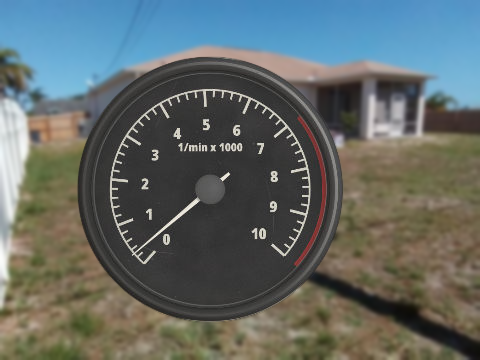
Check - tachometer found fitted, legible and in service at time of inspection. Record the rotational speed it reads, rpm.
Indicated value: 300 rpm
